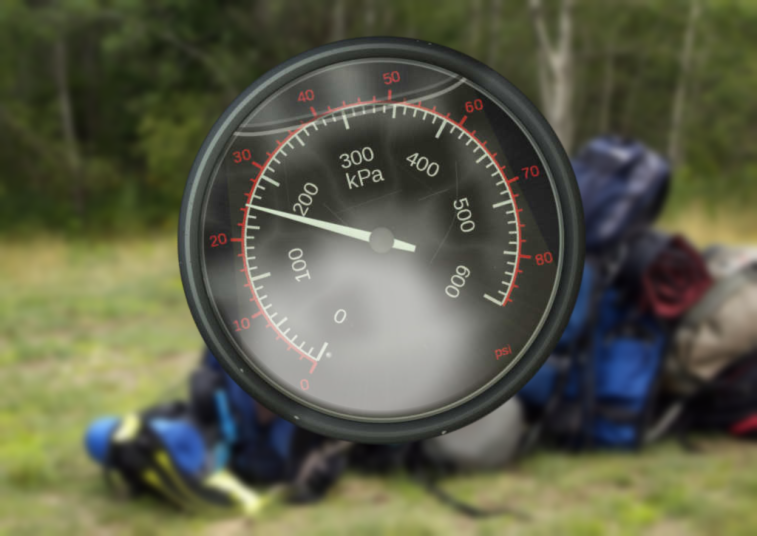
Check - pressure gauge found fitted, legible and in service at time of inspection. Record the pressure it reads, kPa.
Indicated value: 170 kPa
